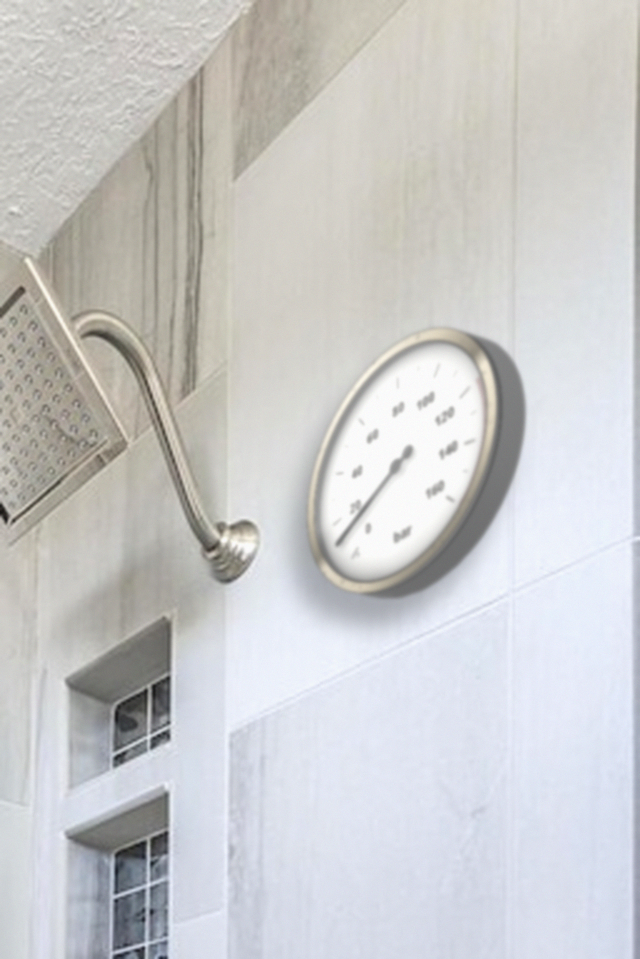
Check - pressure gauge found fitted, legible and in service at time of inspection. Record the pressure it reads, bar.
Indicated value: 10 bar
